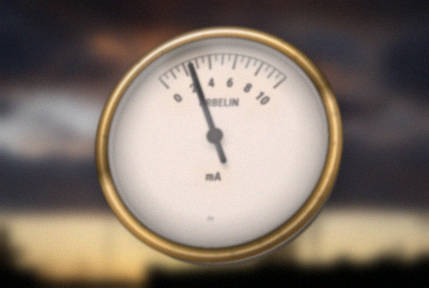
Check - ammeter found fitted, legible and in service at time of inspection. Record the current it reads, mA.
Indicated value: 2.5 mA
